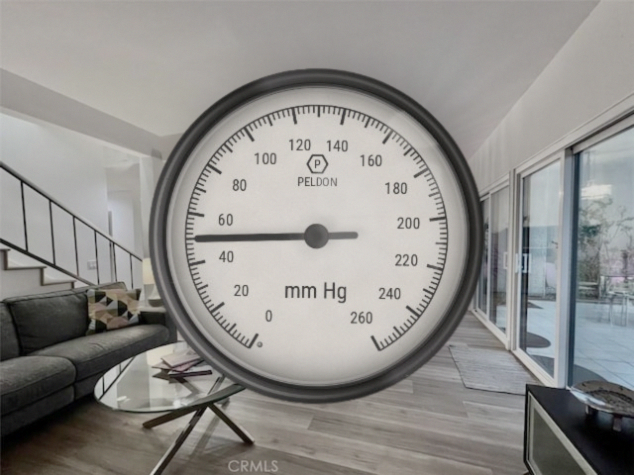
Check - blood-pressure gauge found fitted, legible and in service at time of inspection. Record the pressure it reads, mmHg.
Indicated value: 50 mmHg
